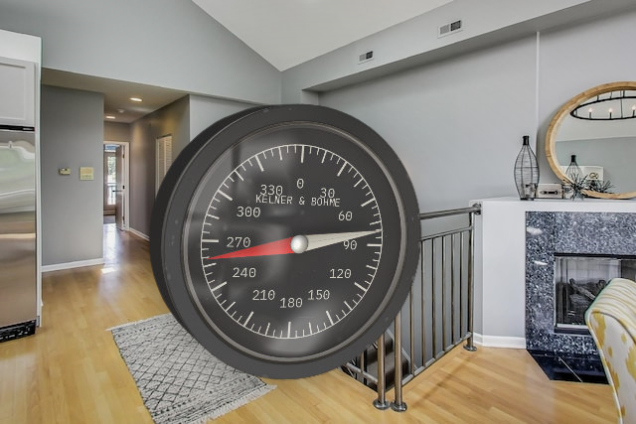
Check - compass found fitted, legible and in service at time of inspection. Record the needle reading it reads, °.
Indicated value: 260 °
